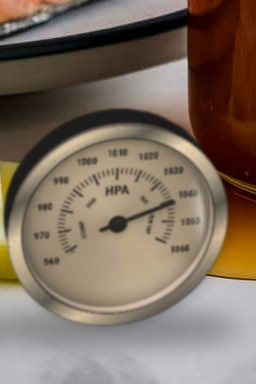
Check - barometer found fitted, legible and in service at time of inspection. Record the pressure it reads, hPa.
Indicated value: 1040 hPa
